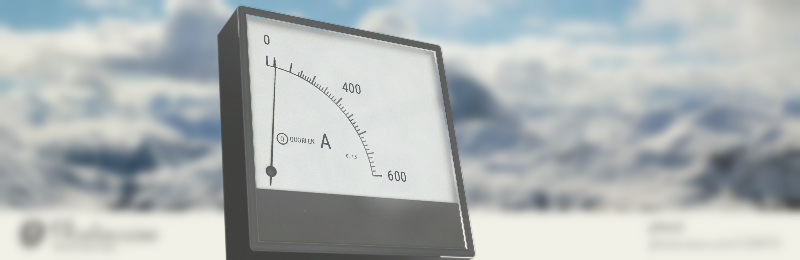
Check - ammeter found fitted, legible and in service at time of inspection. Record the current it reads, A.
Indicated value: 100 A
